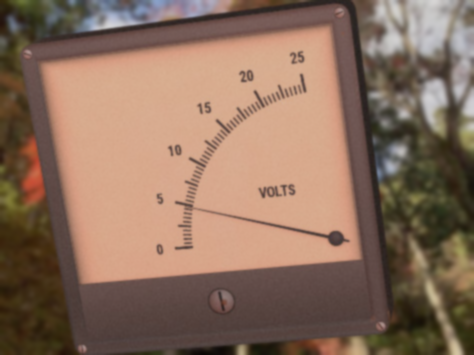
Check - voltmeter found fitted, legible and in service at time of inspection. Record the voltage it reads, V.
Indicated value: 5 V
